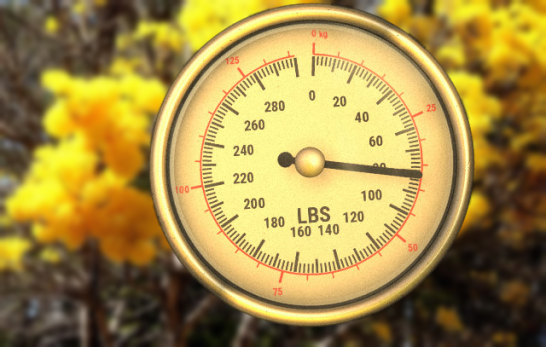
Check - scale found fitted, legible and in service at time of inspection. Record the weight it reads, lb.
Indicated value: 82 lb
